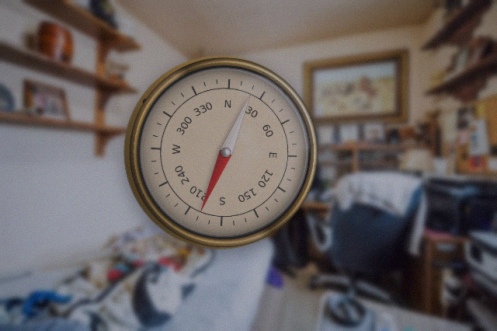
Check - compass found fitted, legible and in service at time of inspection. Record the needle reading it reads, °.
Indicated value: 200 °
